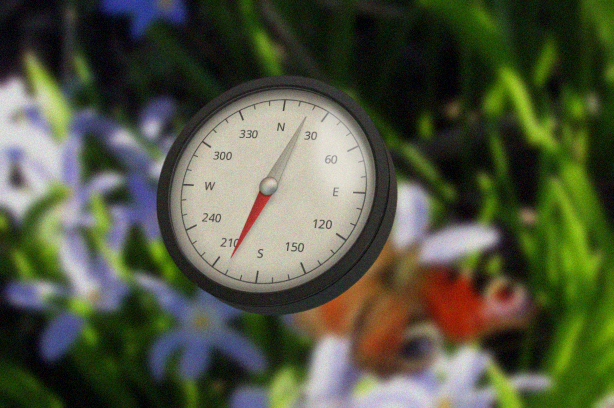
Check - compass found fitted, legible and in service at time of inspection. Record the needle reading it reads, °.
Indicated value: 200 °
